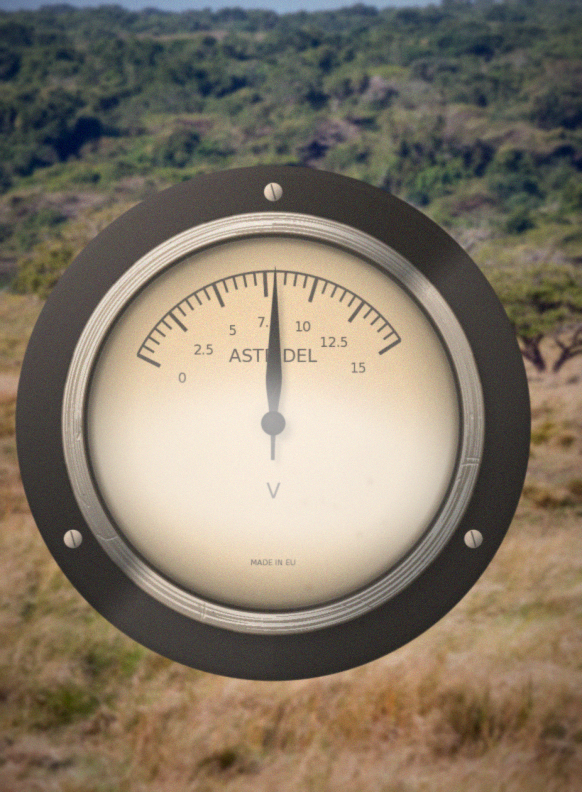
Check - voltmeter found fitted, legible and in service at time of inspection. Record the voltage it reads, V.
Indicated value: 8 V
